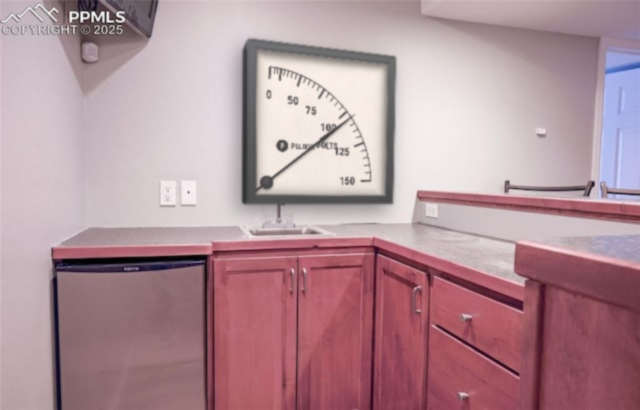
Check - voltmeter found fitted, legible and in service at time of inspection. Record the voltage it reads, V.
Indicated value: 105 V
